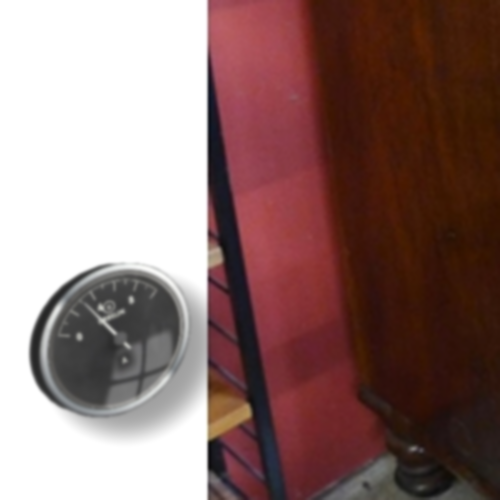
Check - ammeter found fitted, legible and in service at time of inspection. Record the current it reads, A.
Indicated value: 3 A
